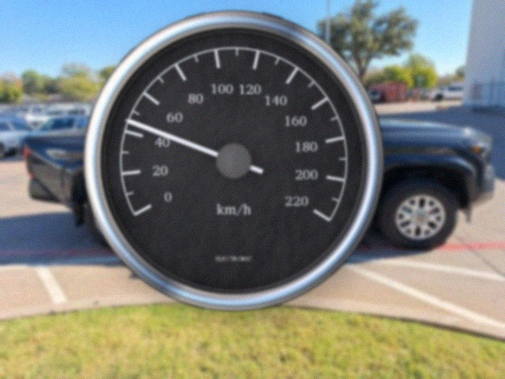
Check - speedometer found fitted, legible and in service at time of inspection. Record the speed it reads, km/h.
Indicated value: 45 km/h
